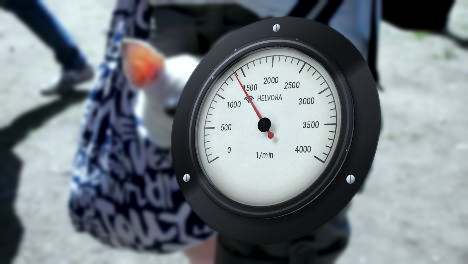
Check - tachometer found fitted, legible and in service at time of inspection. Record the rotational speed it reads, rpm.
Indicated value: 1400 rpm
